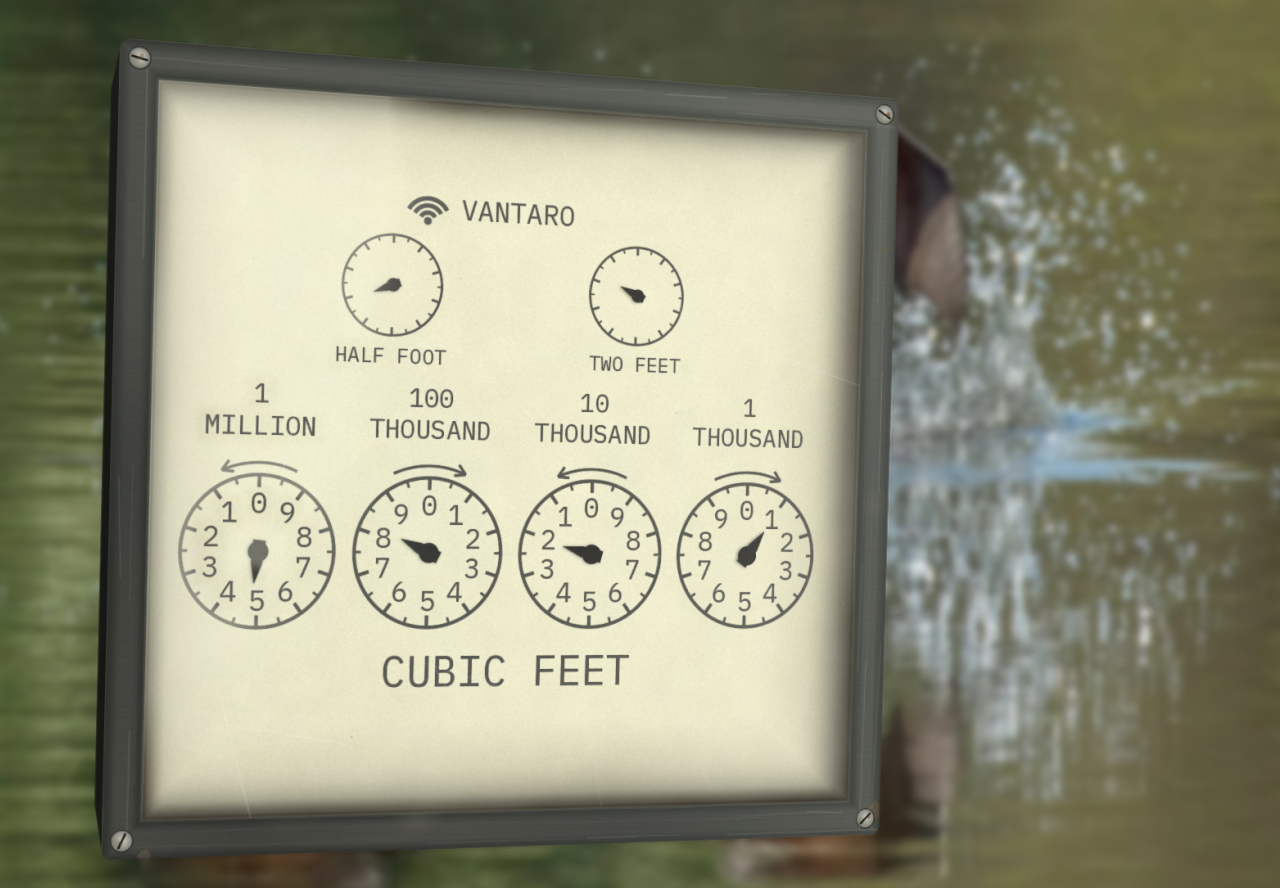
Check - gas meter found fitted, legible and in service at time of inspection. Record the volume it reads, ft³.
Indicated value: 482100 ft³
